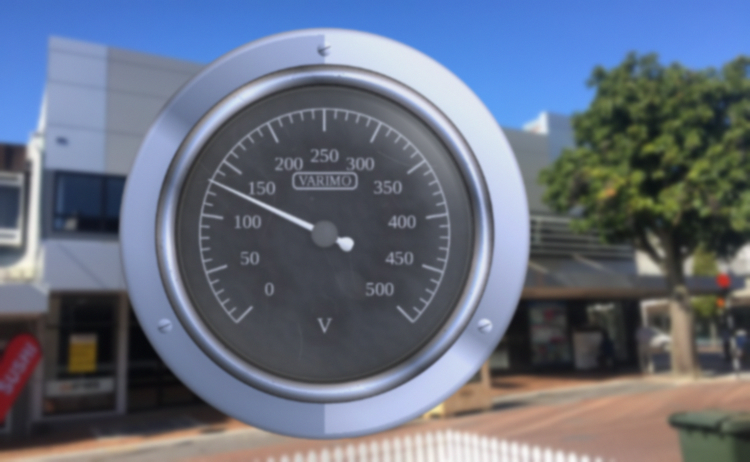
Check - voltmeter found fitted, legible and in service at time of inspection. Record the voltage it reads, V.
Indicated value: 130 V
